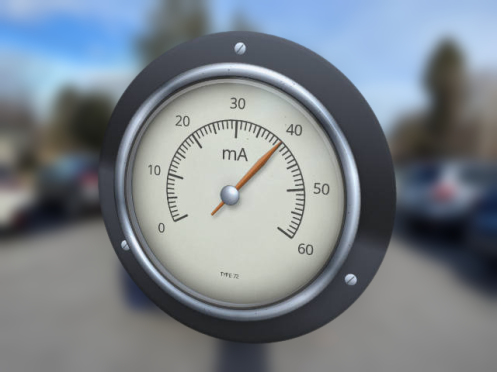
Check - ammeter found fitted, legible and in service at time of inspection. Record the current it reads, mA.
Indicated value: 40 mA
